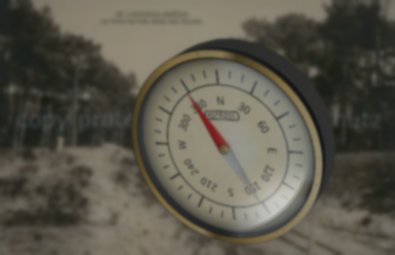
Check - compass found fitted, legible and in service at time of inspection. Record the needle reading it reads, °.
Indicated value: 330 °
